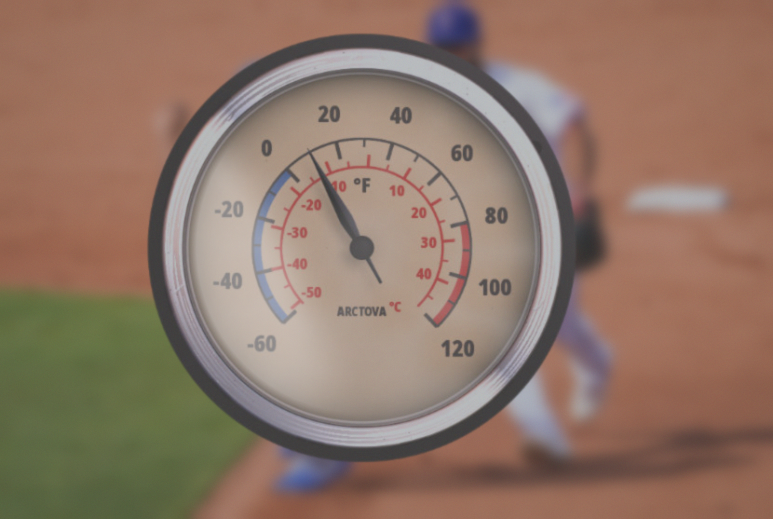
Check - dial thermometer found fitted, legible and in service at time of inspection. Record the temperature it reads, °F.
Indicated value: 10 °F
